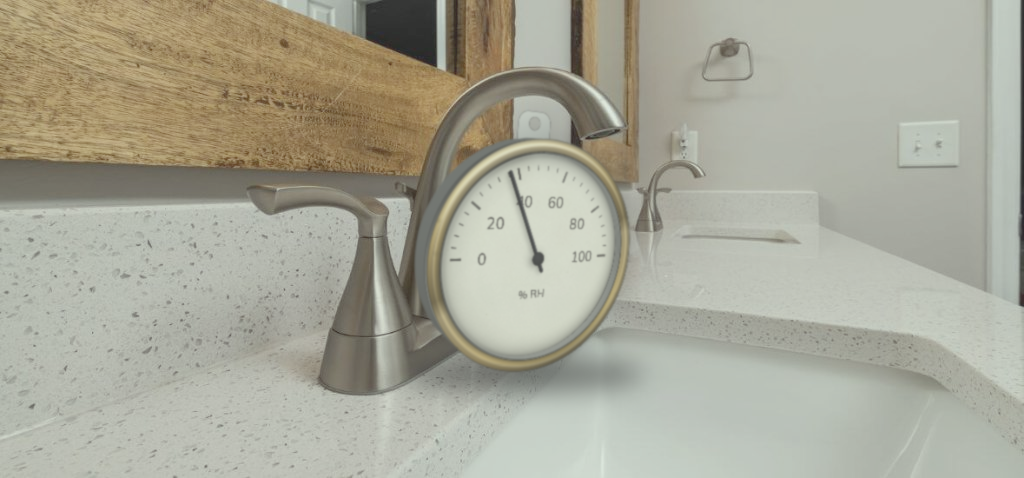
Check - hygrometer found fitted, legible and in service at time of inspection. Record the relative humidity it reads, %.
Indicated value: 36 %
